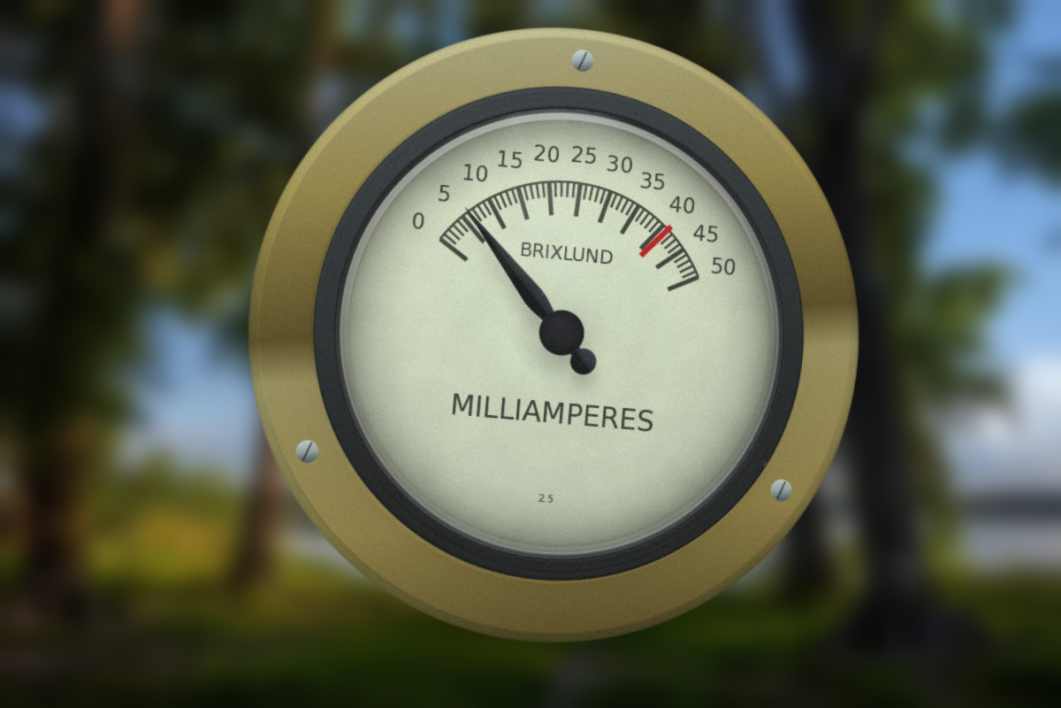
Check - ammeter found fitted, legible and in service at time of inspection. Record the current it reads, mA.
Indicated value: 6 mA
